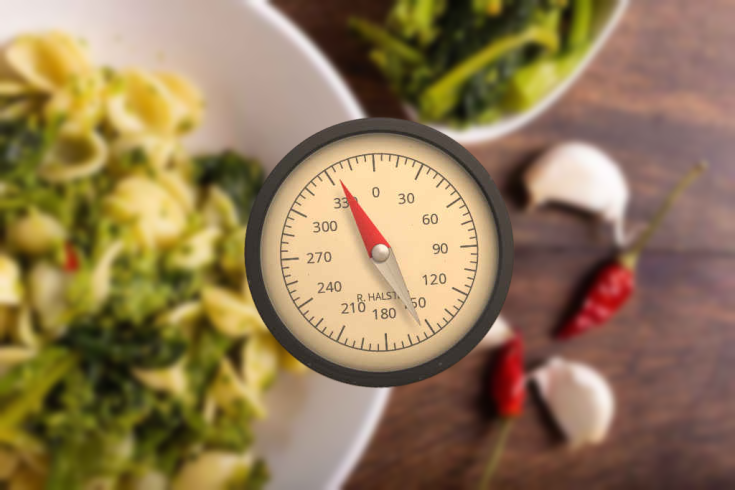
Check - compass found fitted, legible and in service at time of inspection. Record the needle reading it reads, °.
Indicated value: 335 °
